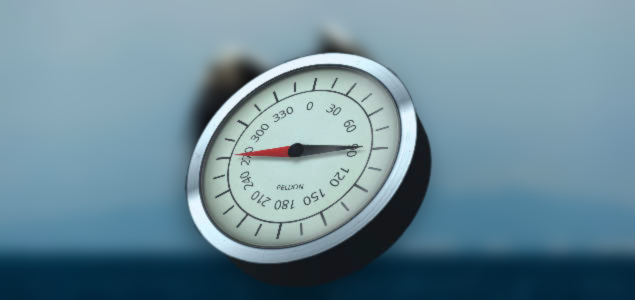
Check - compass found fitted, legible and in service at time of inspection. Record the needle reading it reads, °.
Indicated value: 270 °
